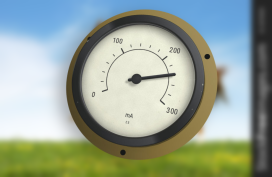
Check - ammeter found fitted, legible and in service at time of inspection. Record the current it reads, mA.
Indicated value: 240 mA
